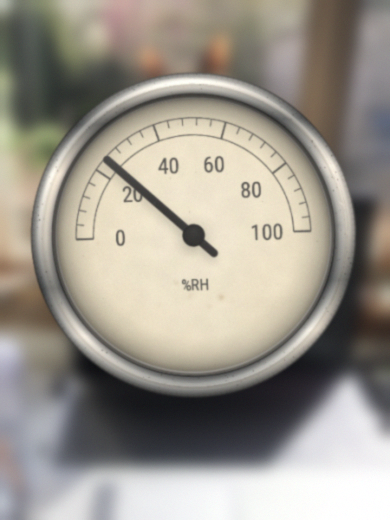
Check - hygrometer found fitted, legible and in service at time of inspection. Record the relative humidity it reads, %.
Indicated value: 24 %
